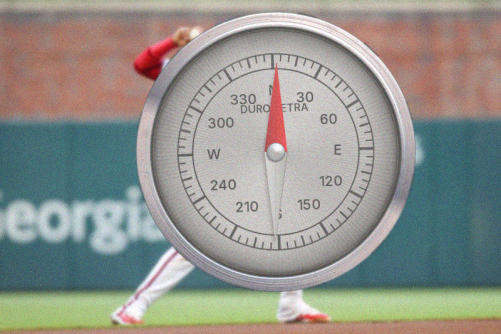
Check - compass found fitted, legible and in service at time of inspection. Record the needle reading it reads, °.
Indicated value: 2.5 °
